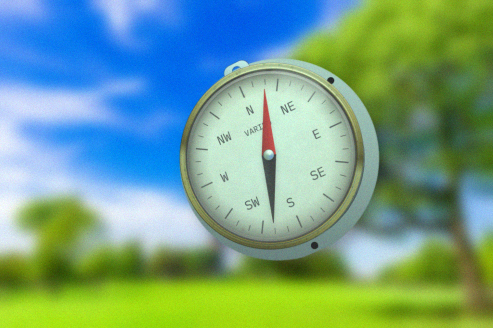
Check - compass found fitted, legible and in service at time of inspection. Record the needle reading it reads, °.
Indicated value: 20 °
